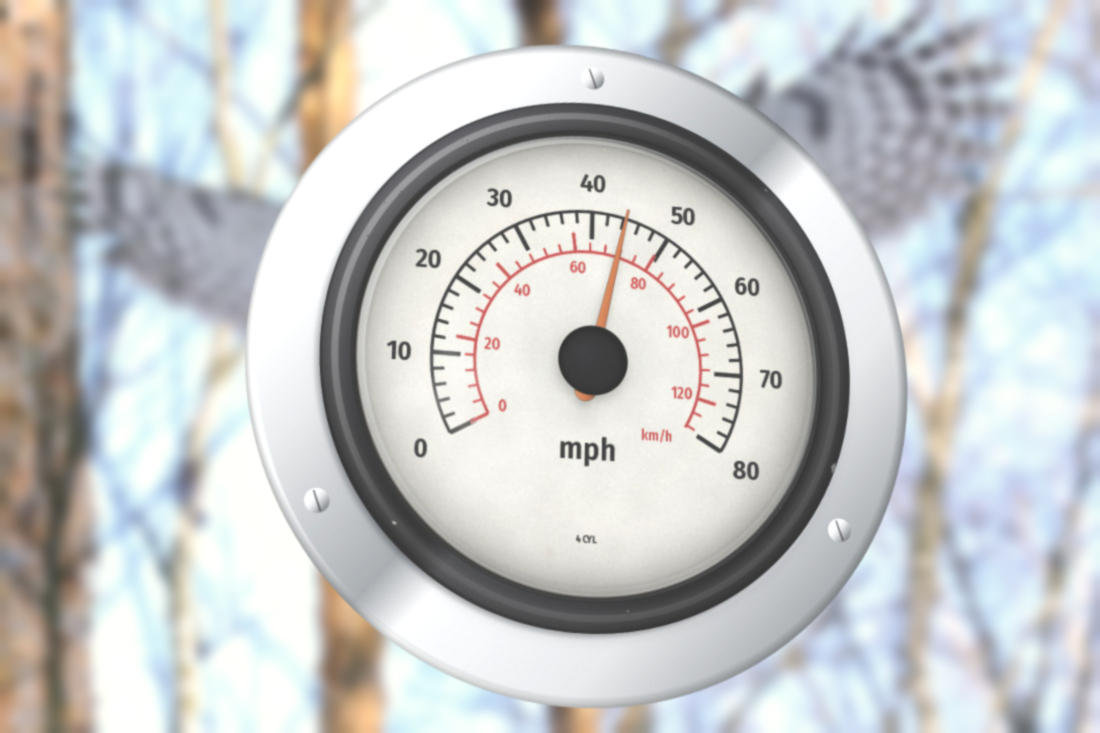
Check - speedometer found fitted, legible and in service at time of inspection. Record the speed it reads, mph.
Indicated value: 44 mph
